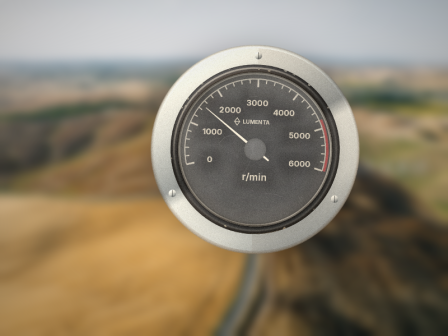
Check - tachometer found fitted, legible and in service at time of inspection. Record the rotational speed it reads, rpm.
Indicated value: 1500 rpm
